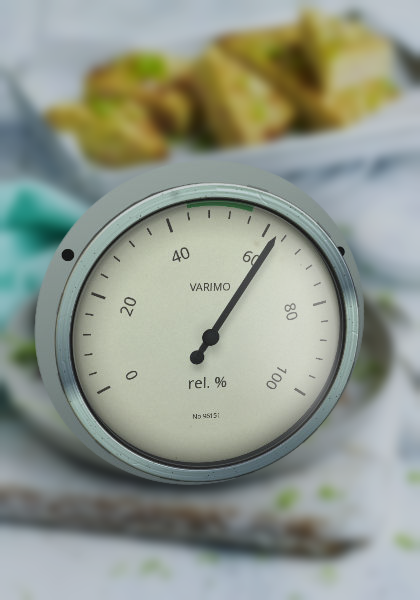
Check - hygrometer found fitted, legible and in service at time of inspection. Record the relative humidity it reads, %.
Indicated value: 62 %
